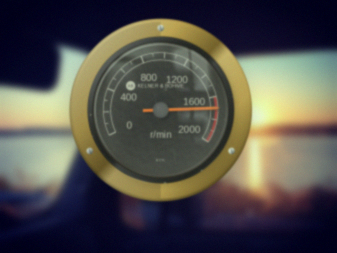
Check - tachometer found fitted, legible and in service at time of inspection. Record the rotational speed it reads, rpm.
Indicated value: 1700 rpm
